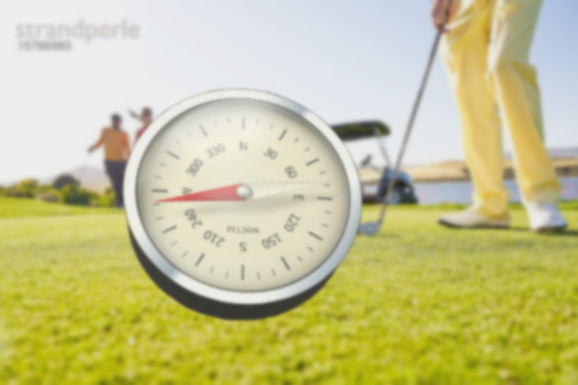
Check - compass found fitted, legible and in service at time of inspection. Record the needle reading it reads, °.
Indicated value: 260 °
